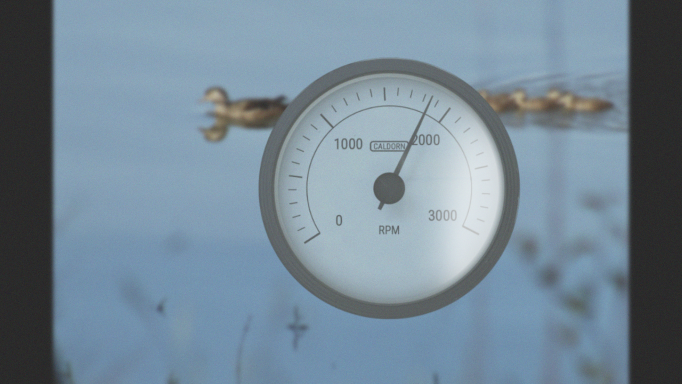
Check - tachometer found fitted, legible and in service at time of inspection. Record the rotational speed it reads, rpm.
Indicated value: 1850 rpm
